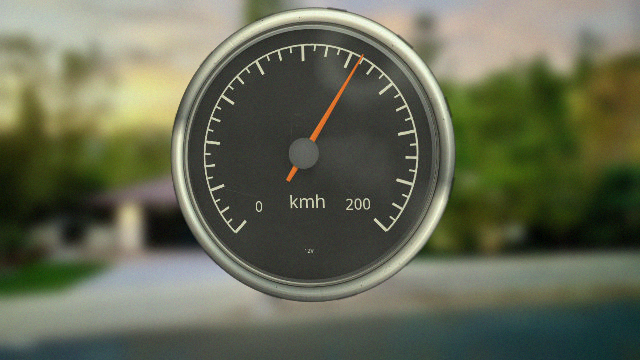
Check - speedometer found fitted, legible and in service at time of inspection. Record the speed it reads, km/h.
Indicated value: 125 km/h
